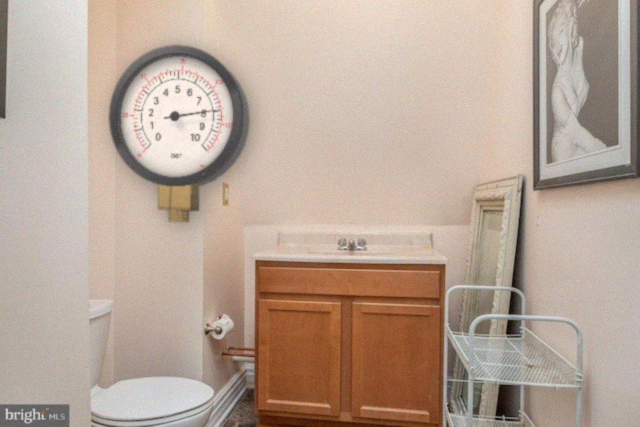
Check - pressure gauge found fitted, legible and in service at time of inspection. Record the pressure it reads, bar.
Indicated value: 8 bar
